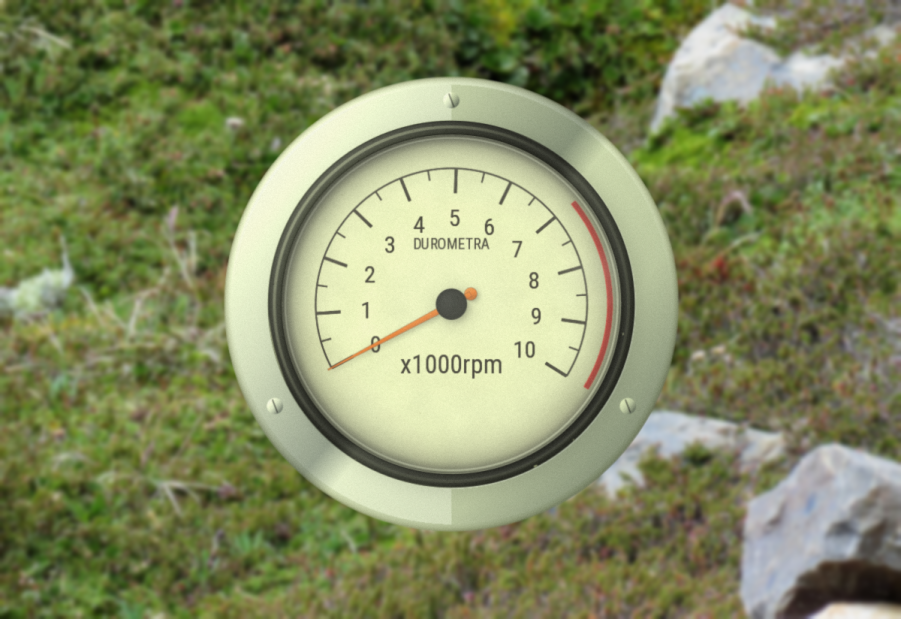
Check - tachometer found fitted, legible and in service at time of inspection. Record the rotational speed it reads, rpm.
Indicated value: 0 rpm
